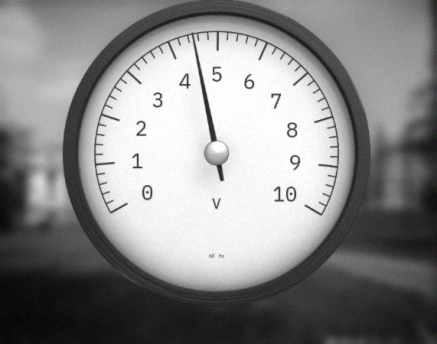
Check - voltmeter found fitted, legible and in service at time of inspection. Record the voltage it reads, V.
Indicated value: 4.5 V
